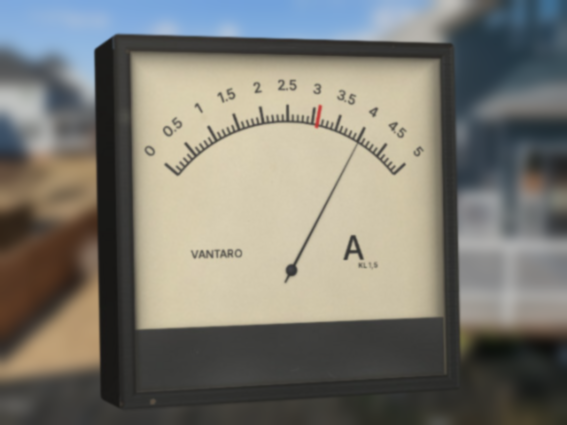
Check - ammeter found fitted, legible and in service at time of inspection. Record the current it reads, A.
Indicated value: 4 A
